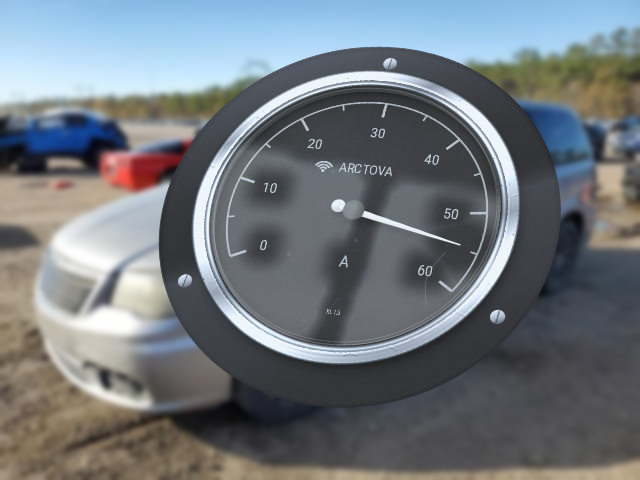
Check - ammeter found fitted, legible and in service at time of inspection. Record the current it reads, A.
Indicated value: 55 A
